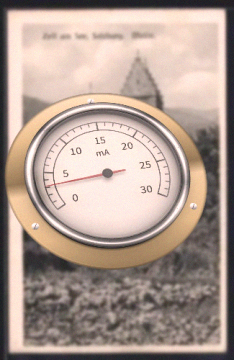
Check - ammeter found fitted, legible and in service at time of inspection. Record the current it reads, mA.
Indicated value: 3 mA
